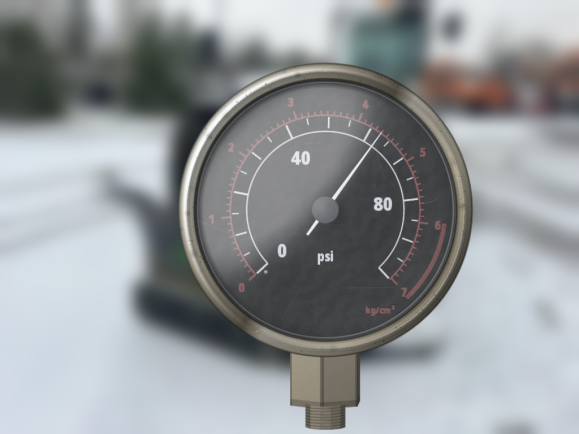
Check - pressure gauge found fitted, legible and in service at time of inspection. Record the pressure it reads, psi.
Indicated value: 62.5 psi
